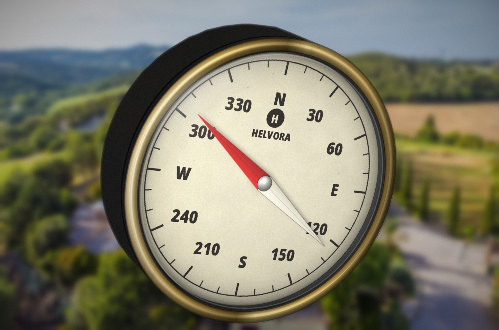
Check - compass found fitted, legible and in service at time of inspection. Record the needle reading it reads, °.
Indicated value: 305 °
